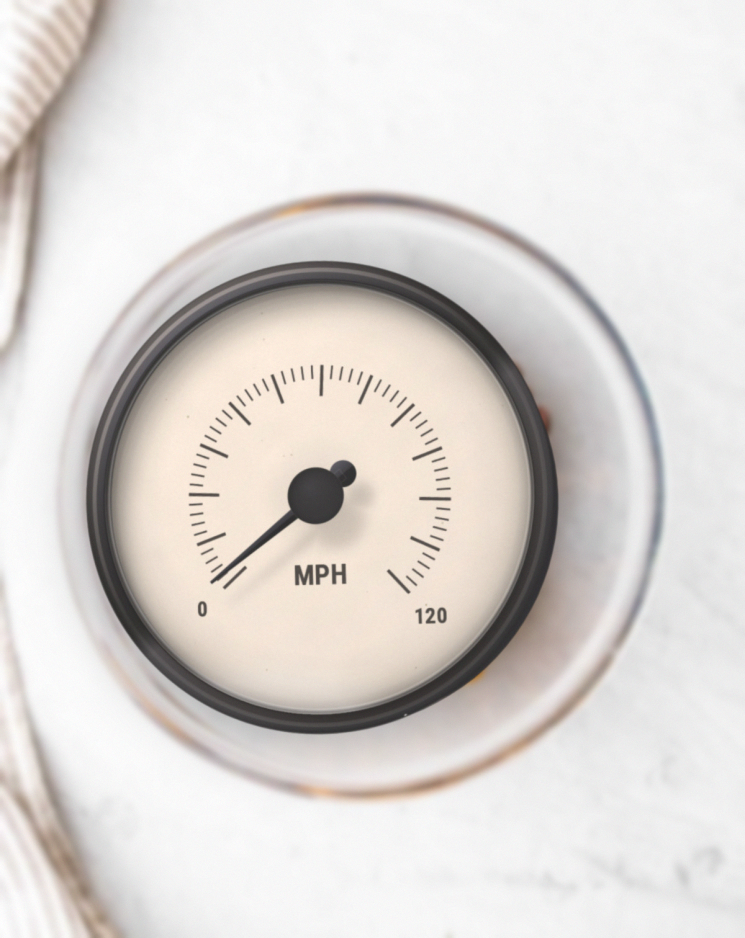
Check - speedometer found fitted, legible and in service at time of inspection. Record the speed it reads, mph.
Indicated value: 2 mph
